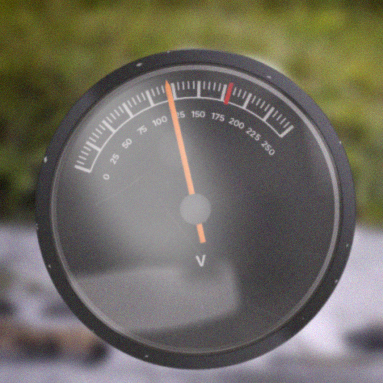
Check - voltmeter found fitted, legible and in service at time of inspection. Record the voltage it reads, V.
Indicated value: 120 V
